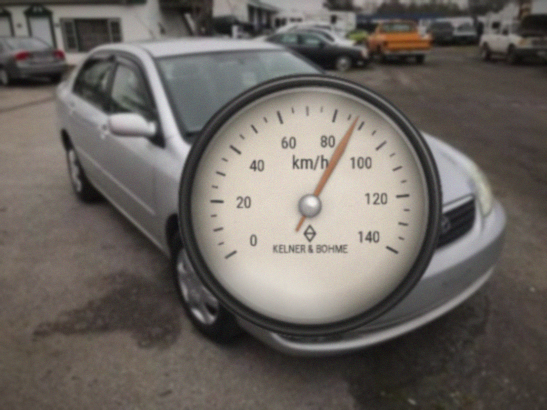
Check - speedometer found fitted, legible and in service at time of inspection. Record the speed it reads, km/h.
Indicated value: 87.5 km/h
